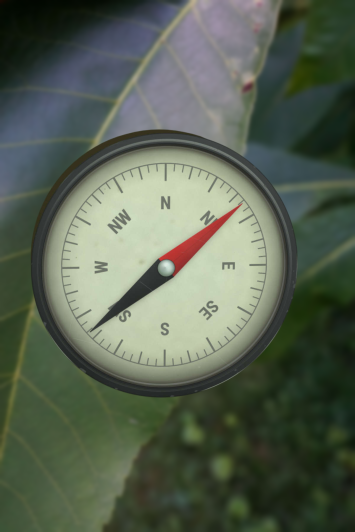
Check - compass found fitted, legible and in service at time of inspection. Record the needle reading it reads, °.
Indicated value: 50 °
